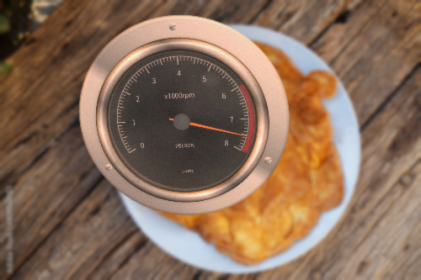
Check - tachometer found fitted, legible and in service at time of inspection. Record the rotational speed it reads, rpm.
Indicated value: 7500 rpm
